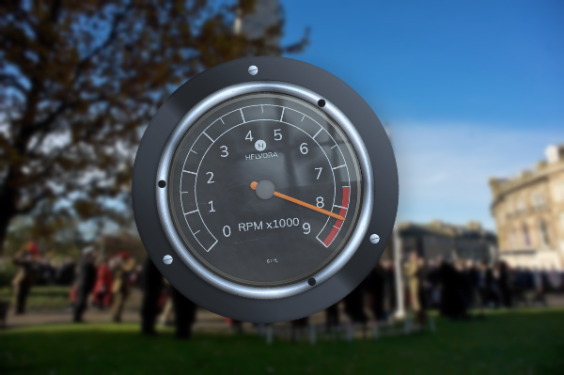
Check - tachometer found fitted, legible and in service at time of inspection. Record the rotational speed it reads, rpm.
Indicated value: 8250 rpm
